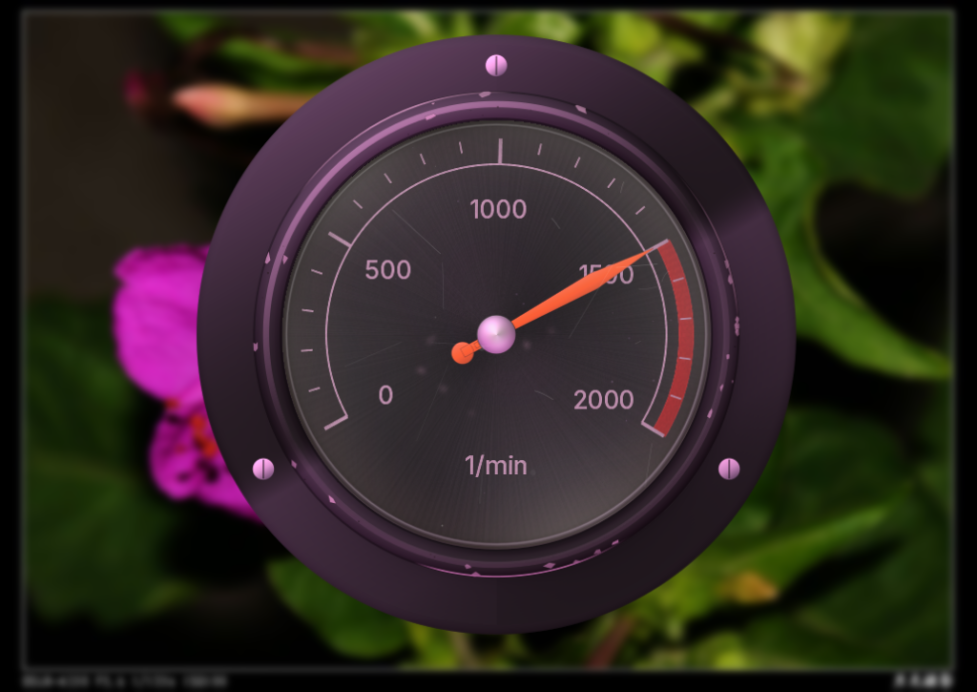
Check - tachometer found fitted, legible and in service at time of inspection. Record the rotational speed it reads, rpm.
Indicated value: 1500 rpm
